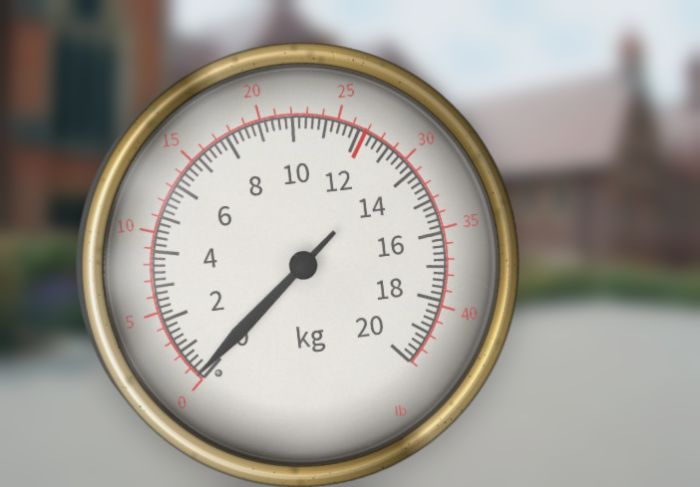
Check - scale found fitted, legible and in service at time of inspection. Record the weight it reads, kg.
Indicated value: 0.2 kg
